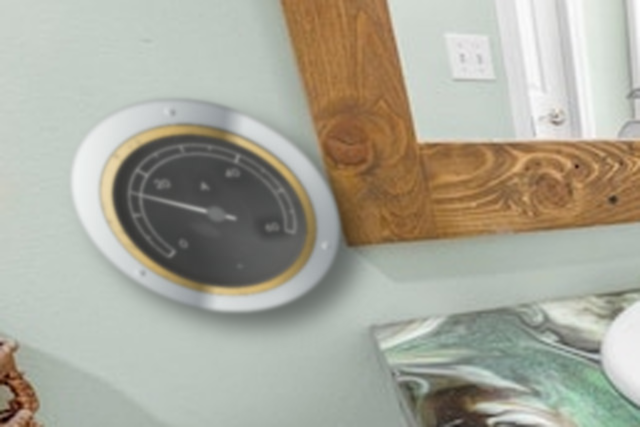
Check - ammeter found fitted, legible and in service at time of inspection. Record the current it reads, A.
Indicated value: 15 A
